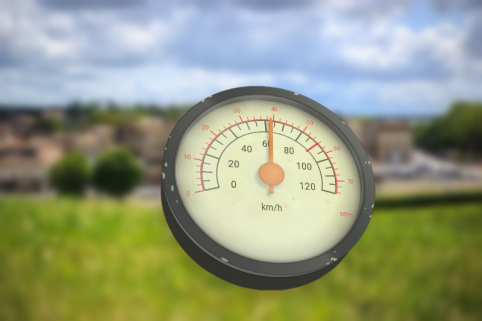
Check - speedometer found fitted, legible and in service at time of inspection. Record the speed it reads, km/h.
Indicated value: 62.5 km/h
